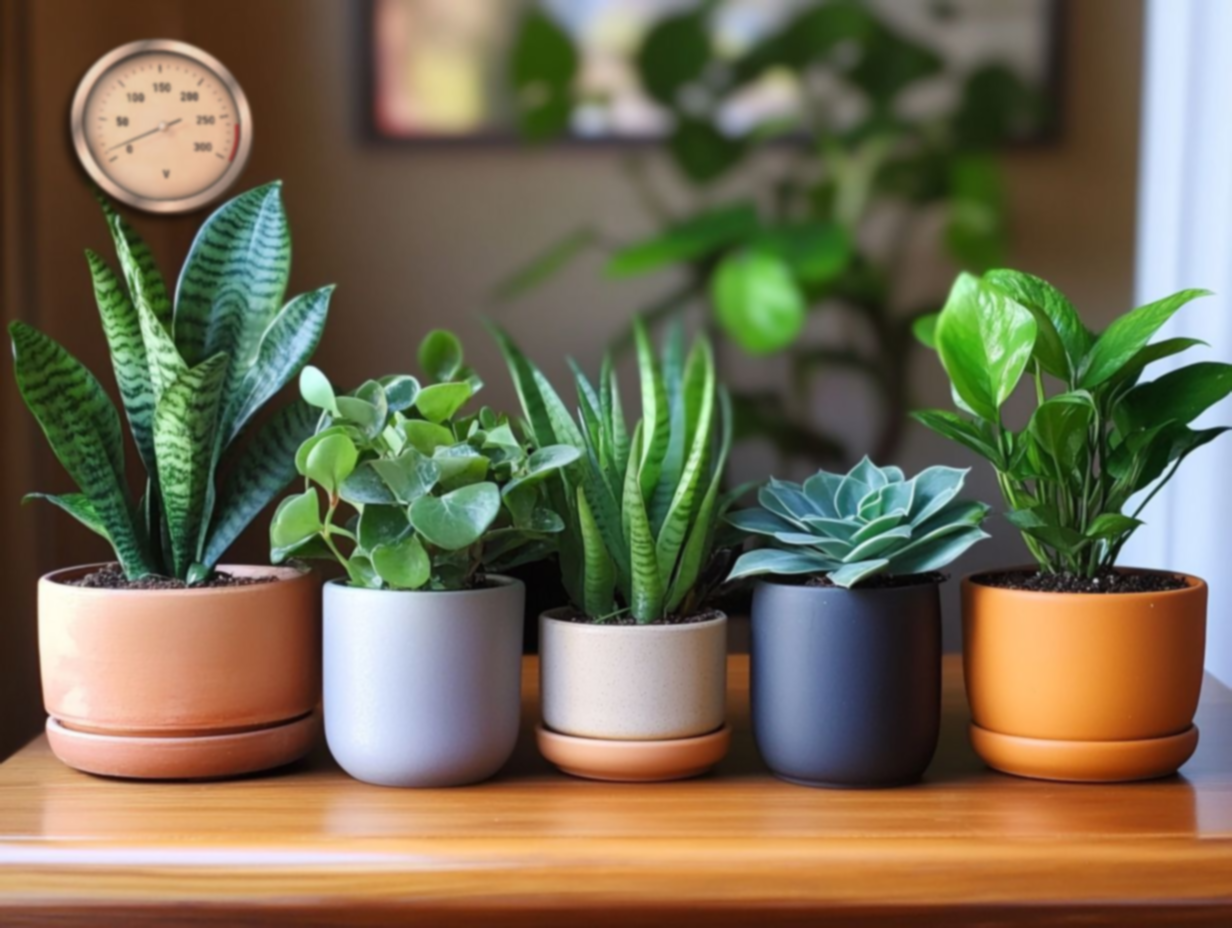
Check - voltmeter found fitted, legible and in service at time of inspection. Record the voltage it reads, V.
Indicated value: 10 V
